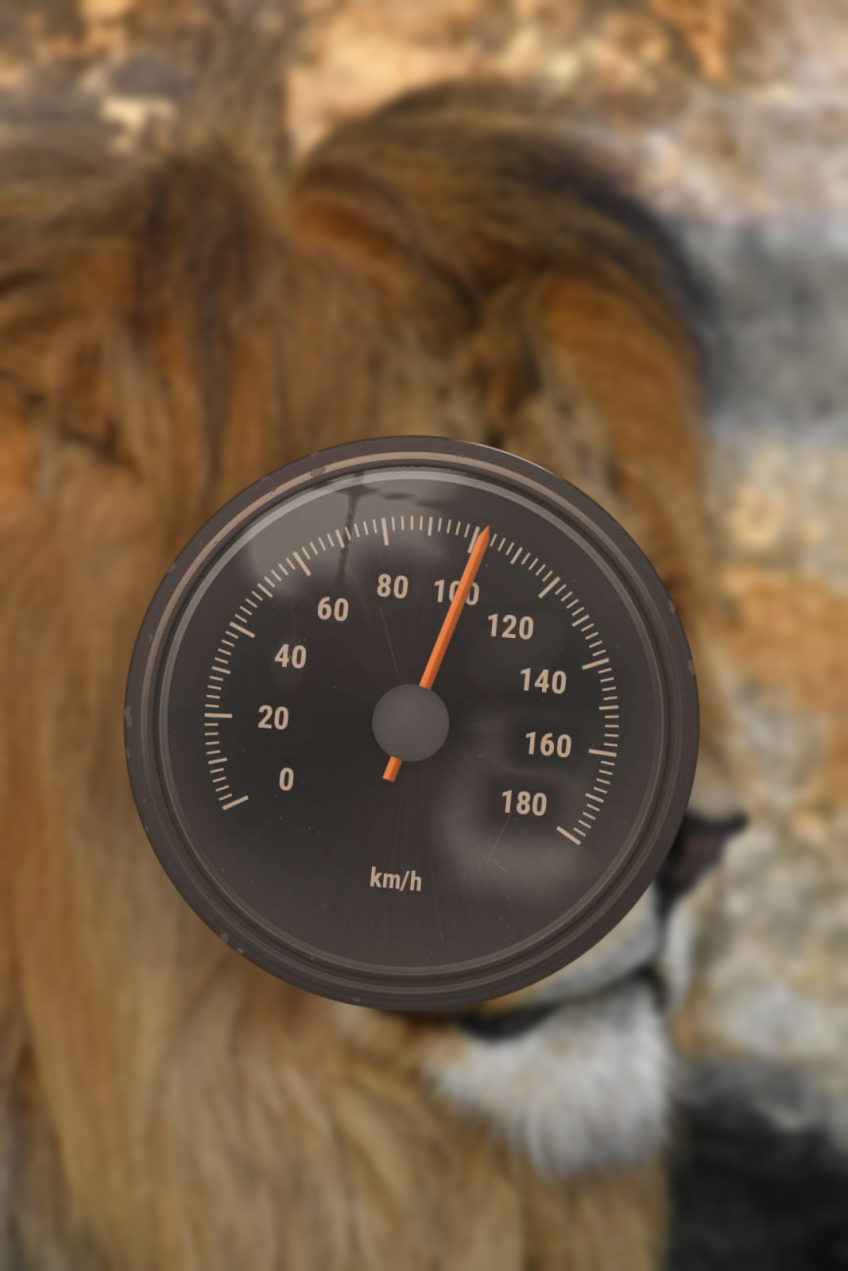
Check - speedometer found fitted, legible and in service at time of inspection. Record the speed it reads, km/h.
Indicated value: 102 km/h
